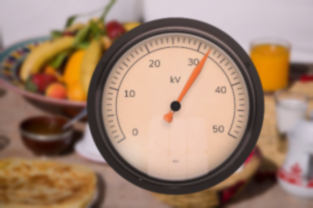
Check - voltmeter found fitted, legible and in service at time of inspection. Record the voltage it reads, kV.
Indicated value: 32 kV
